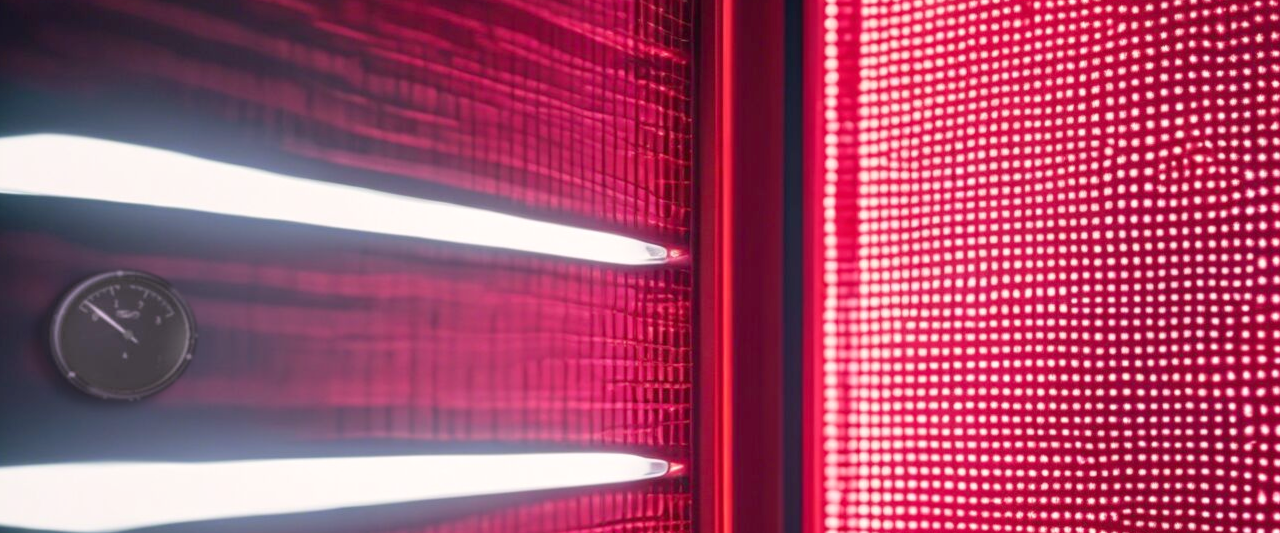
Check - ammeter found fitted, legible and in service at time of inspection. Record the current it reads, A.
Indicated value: 0.2 A
